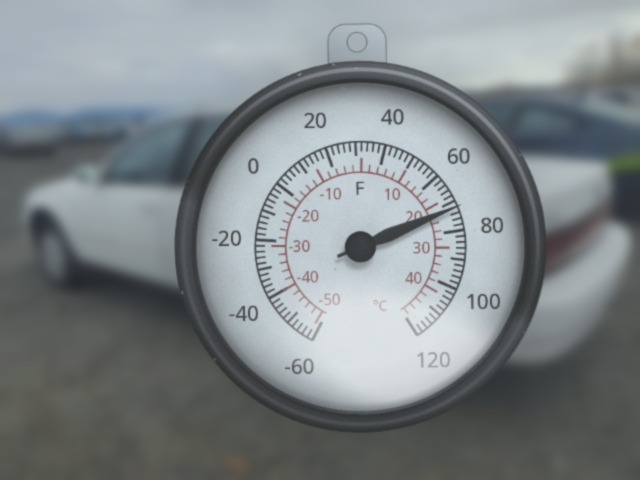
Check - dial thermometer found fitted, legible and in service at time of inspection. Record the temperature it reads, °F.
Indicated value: 72 °F
